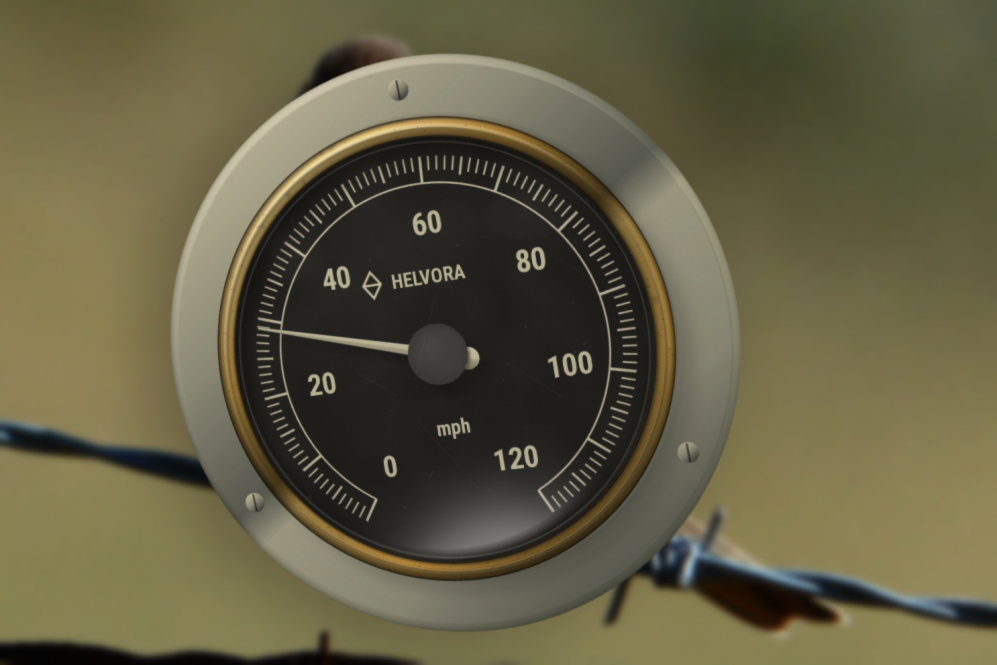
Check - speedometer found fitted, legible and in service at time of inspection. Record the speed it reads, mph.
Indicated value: 29 mph
